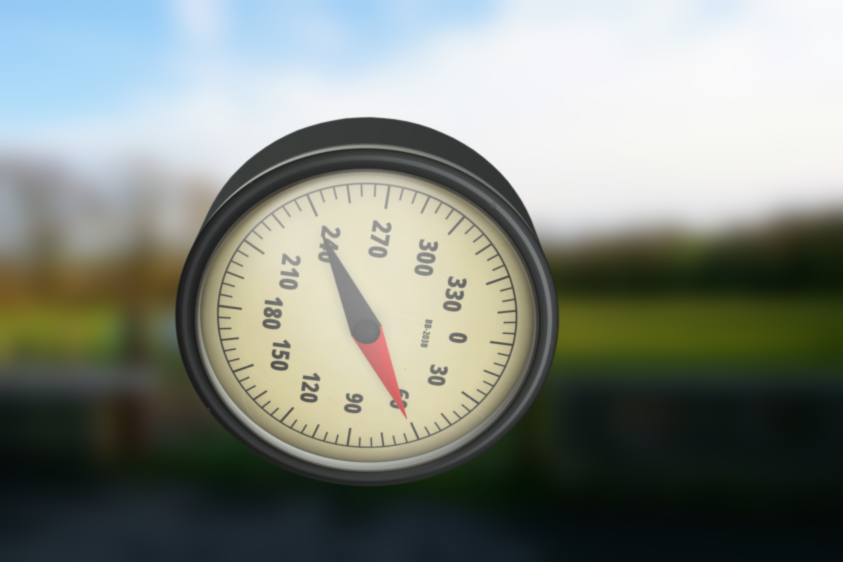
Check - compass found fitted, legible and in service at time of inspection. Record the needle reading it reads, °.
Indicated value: 60 °
